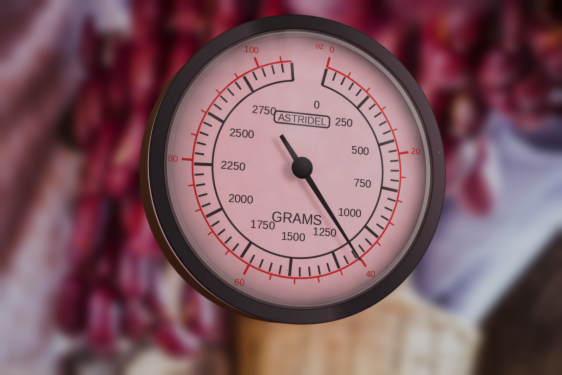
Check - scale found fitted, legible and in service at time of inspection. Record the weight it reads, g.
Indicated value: 1150 g
